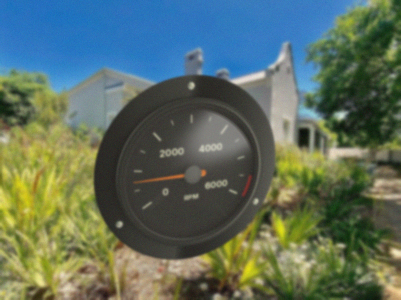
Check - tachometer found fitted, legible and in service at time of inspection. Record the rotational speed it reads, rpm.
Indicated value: 750 rpm
